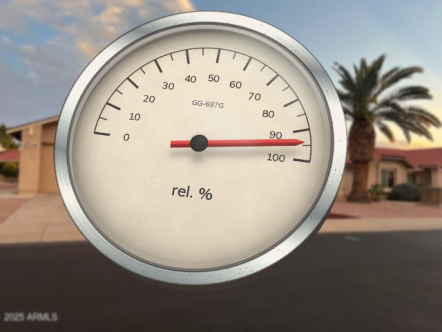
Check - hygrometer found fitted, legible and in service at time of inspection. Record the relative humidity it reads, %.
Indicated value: 95 %
